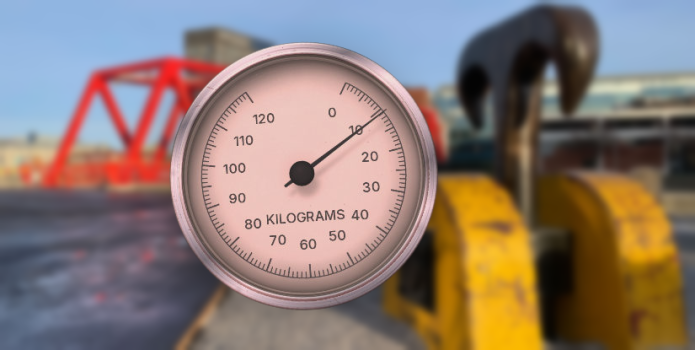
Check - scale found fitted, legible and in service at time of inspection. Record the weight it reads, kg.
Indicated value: 11 kg
